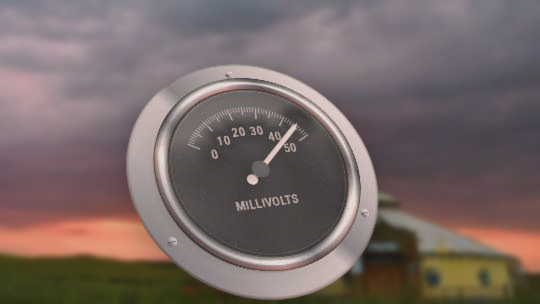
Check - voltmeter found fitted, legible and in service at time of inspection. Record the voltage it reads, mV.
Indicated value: 45 mV
